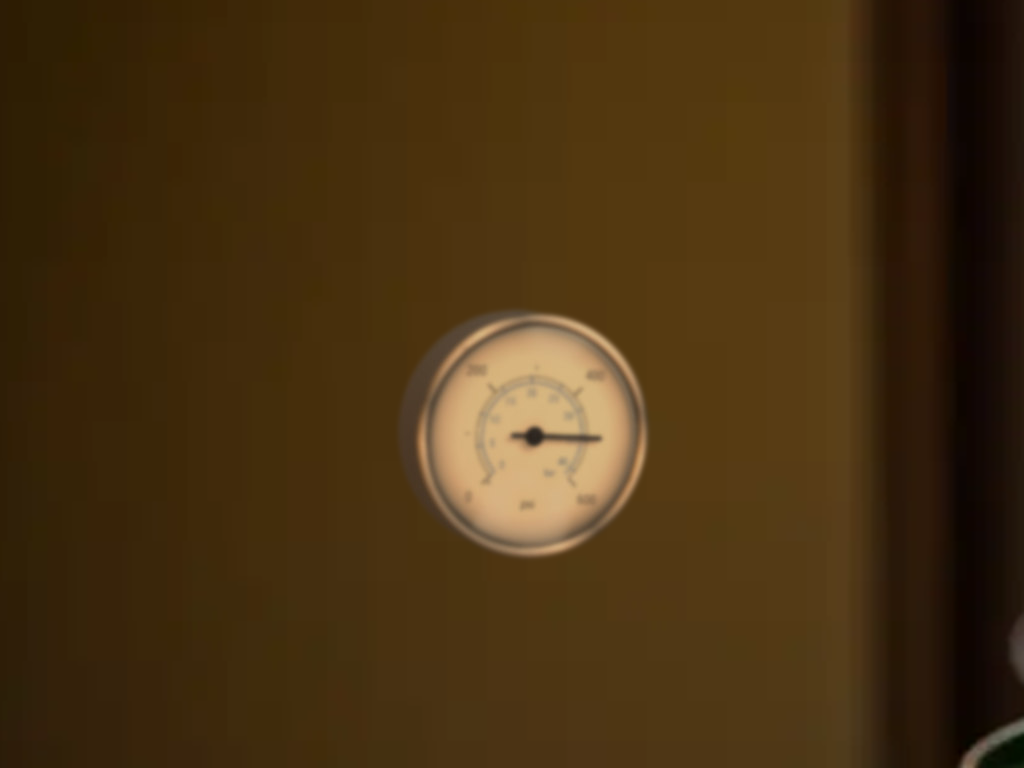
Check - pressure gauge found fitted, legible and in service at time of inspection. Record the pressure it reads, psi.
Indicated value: 500 psi
